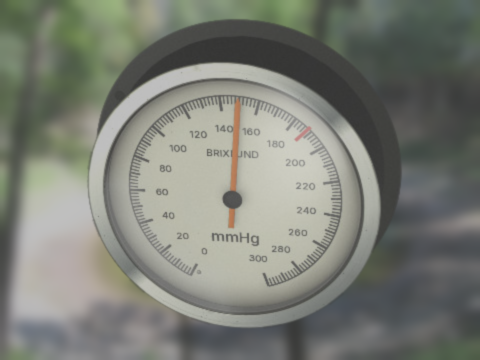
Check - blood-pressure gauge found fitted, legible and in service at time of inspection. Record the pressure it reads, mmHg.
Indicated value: 150 mmHg
